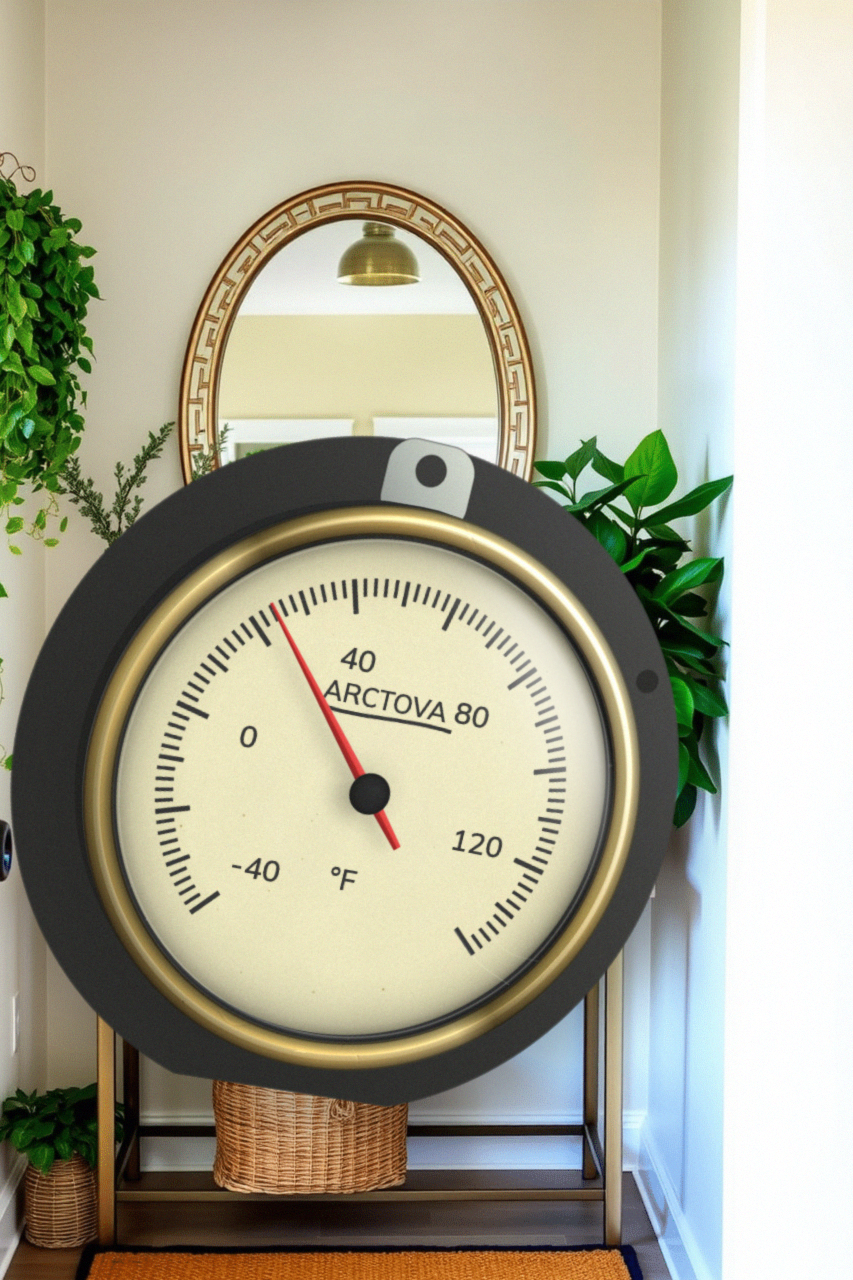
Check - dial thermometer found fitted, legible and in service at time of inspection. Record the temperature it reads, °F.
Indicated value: 24 °F
